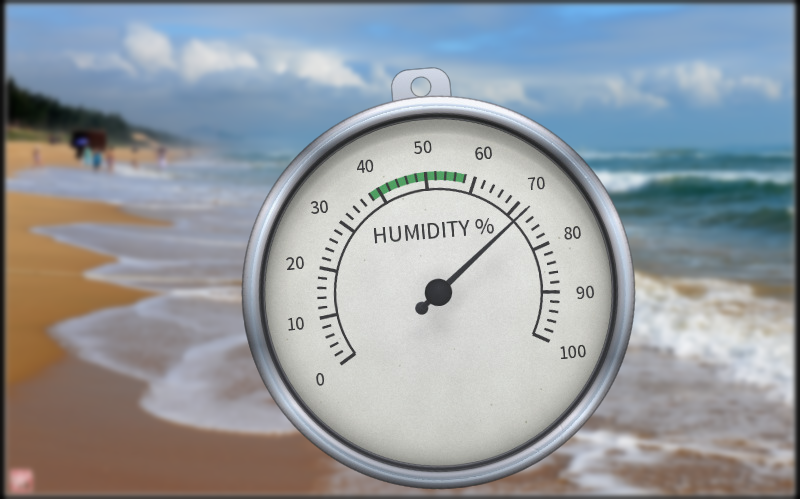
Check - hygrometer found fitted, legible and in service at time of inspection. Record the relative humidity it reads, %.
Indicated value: 72 %
